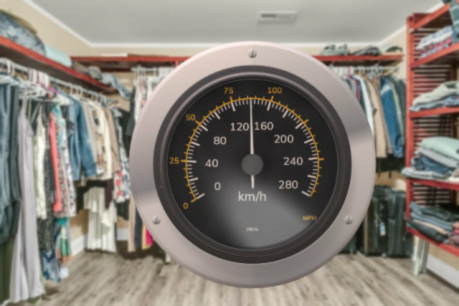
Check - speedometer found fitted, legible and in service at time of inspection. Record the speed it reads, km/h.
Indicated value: 140 km/h
